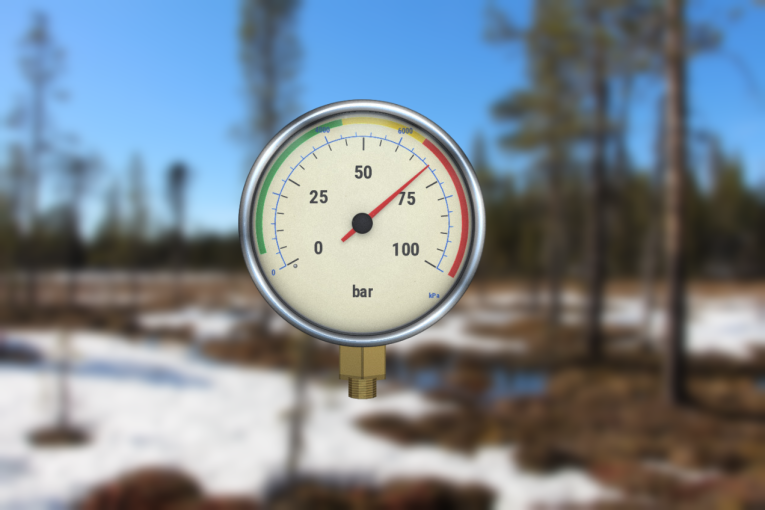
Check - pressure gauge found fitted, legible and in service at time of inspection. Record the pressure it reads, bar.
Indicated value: 70 bar
